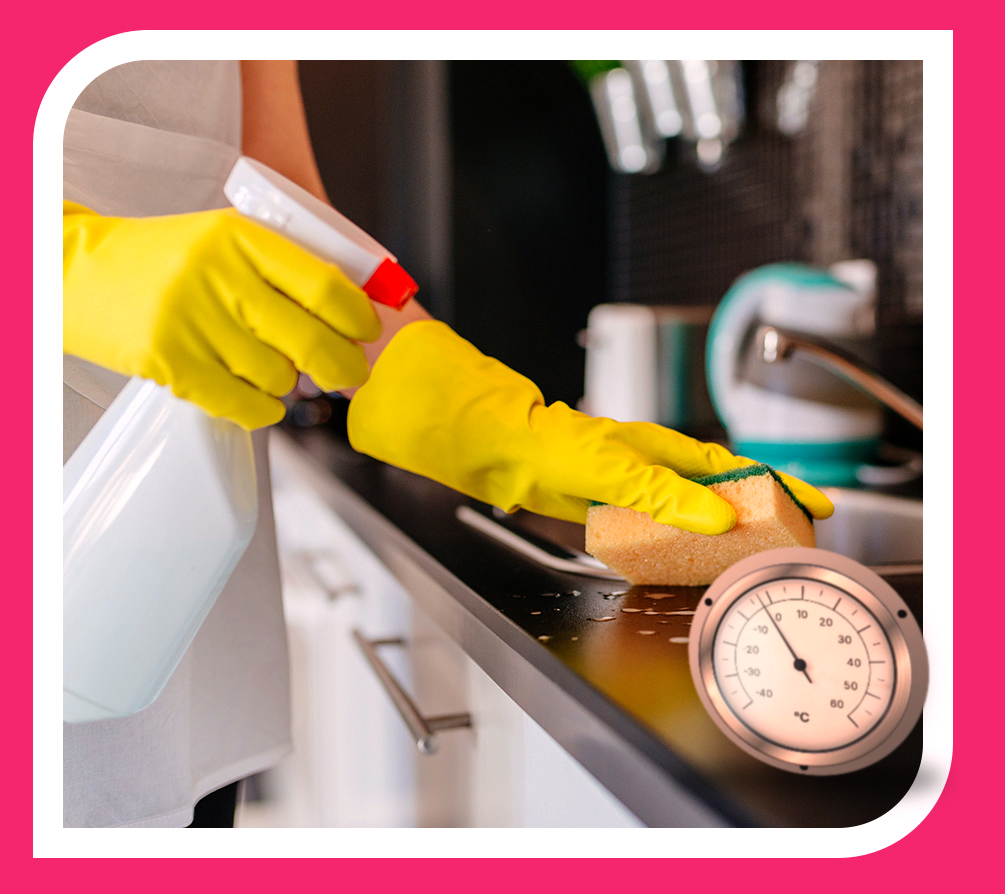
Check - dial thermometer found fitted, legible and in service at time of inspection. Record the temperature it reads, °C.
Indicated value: -2.5 °C
